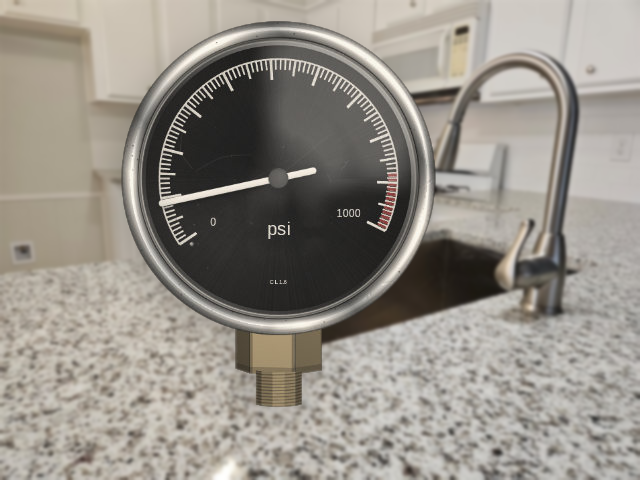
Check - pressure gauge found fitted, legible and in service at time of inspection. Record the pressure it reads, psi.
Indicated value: 90 psi
